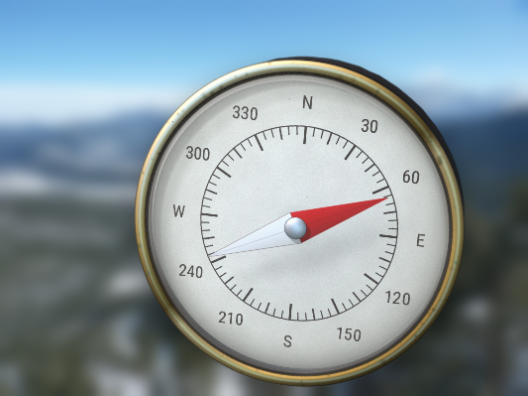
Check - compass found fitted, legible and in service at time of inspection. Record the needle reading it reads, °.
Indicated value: 65 °
